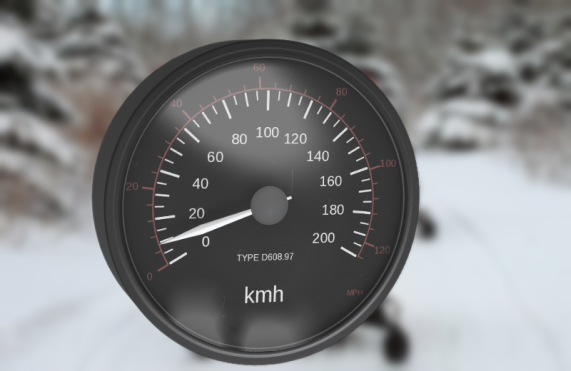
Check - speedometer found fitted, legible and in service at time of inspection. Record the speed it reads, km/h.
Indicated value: 10 km/h
